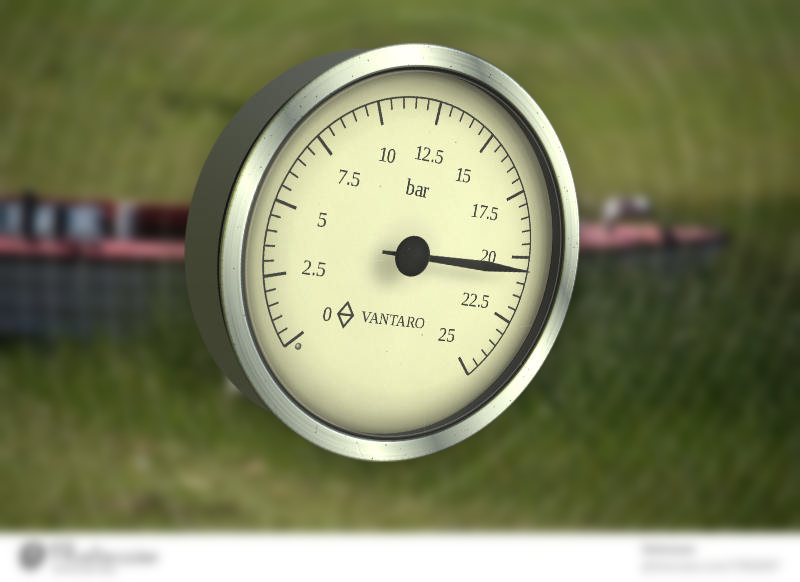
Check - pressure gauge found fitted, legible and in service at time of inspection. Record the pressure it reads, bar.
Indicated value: 20.5 bar
